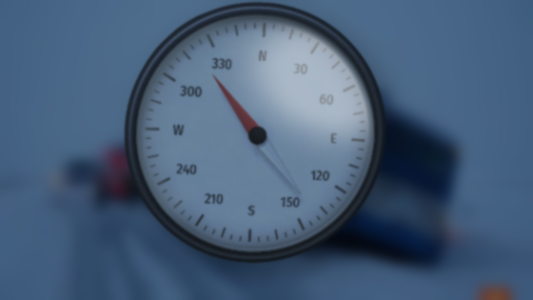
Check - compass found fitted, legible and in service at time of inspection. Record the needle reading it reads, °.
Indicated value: 320 °
